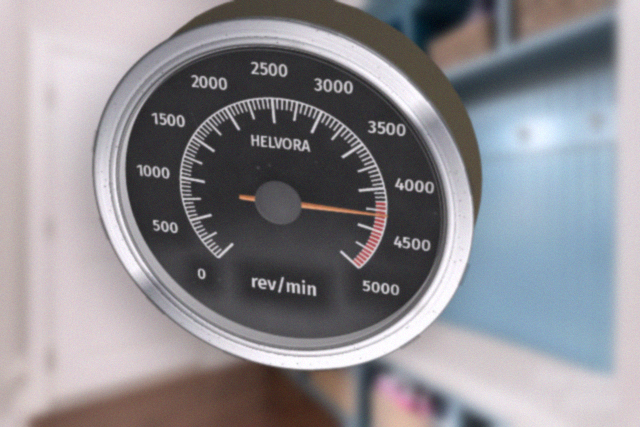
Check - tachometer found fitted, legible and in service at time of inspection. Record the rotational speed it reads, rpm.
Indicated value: 4250 rpm
